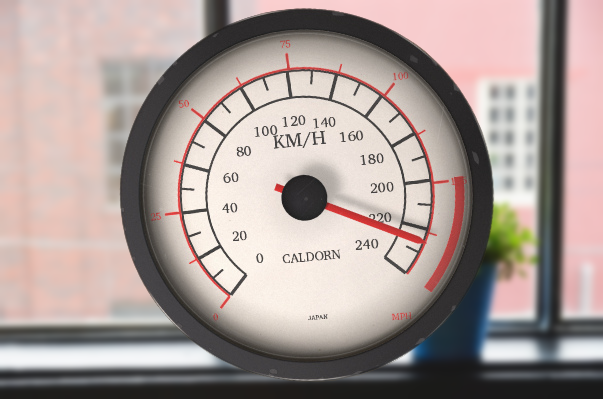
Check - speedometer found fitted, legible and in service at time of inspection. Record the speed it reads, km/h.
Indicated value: 225 km/h
